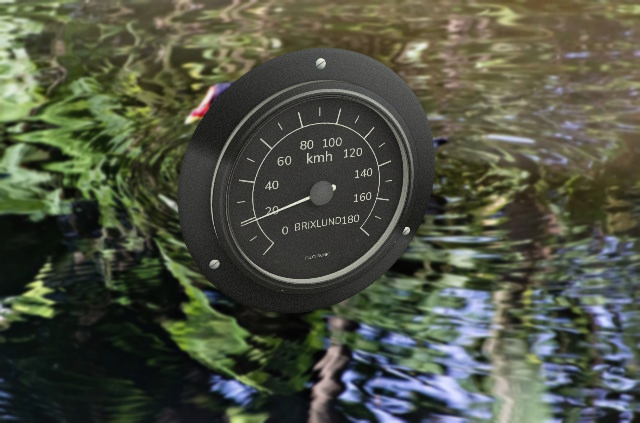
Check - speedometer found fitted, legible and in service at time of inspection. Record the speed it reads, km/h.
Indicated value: 20 km/h
